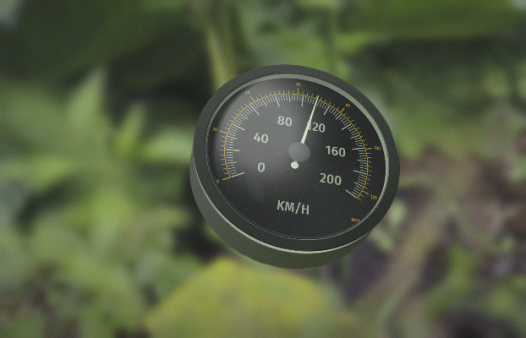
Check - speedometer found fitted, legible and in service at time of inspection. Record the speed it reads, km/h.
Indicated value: 110 km/h
